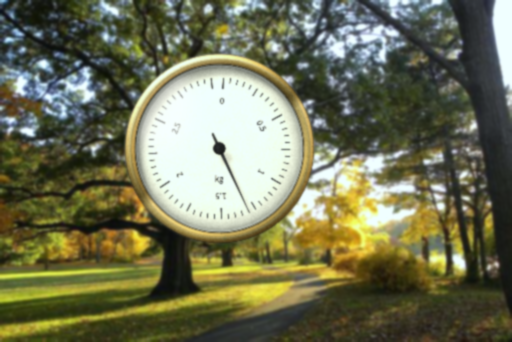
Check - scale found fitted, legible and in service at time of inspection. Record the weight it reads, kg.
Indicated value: 1.3 kg
